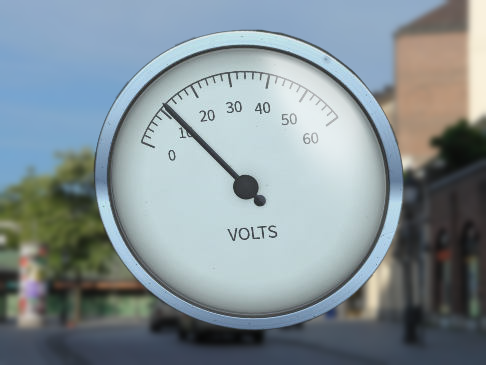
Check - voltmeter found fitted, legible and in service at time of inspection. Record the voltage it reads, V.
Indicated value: 12 V
